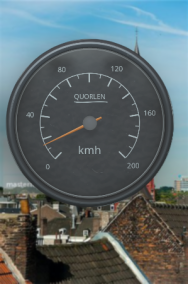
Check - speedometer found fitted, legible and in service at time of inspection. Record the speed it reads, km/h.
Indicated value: 15 km/h
